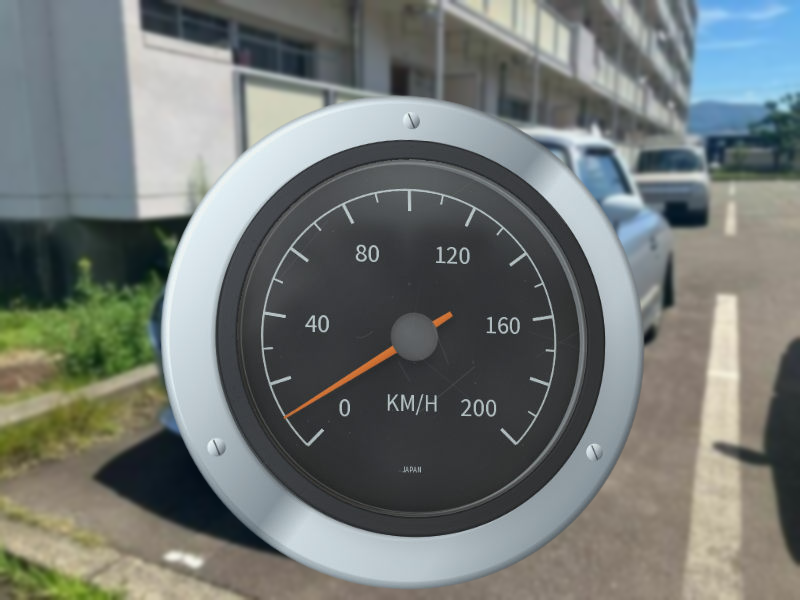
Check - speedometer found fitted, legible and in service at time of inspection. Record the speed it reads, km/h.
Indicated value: 10 km/h
